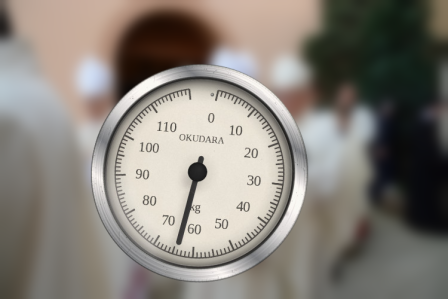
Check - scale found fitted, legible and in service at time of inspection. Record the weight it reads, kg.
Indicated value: 64 kg
